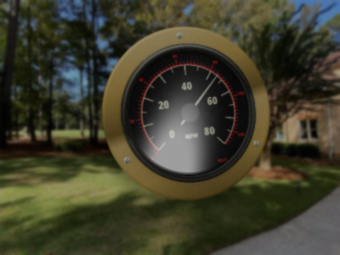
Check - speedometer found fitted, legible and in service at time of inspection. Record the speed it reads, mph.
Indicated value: 52.5 mph
